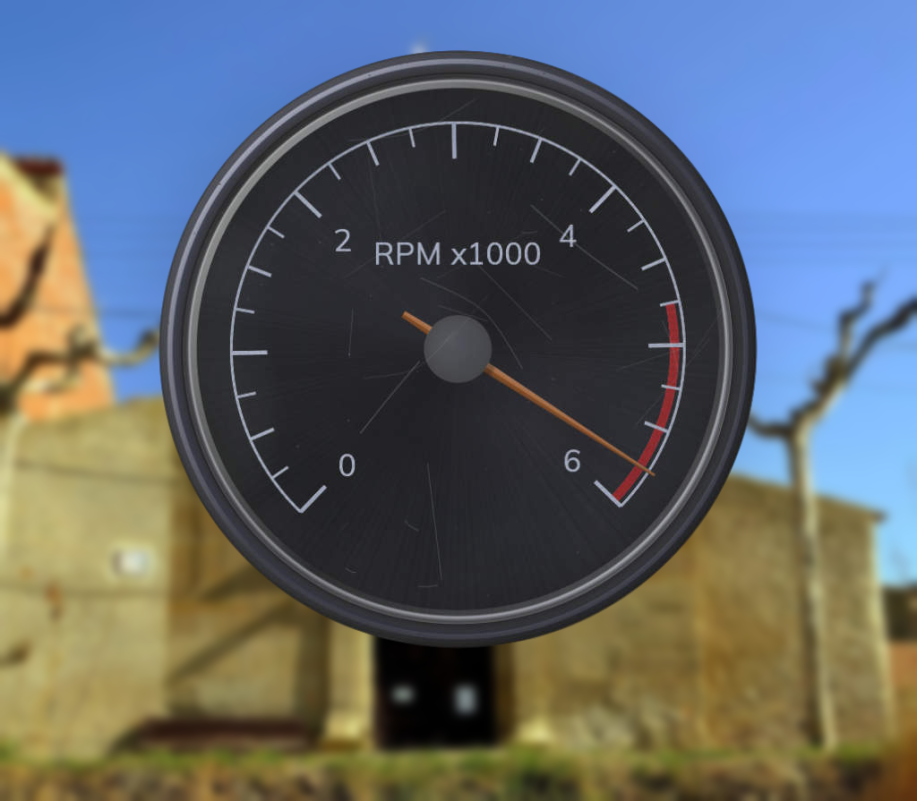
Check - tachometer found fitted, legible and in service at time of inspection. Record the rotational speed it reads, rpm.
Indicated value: 5750 rpm
